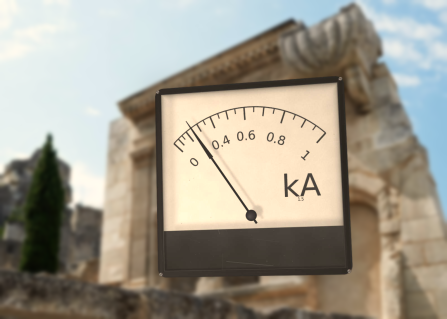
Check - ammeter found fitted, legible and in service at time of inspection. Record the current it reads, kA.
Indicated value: 0.25 kA
